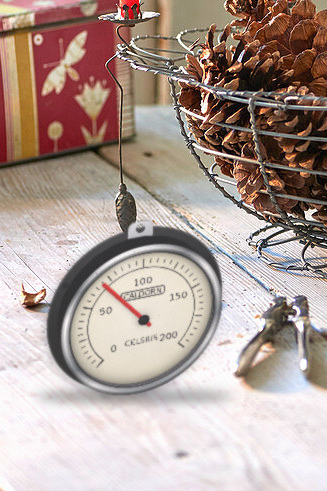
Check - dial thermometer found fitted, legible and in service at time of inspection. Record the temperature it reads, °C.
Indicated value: 70 °C
